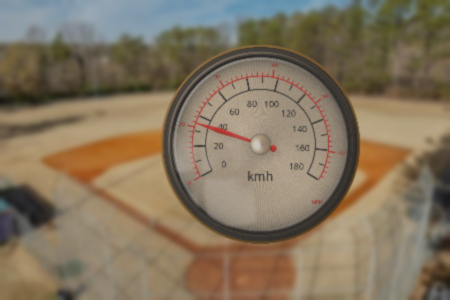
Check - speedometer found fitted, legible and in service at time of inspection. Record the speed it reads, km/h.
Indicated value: 35 km/h
